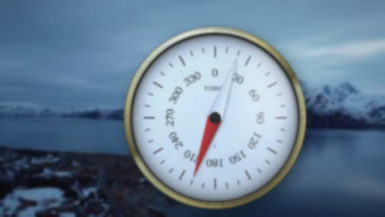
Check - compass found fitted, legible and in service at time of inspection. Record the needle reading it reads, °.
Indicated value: 200 °
